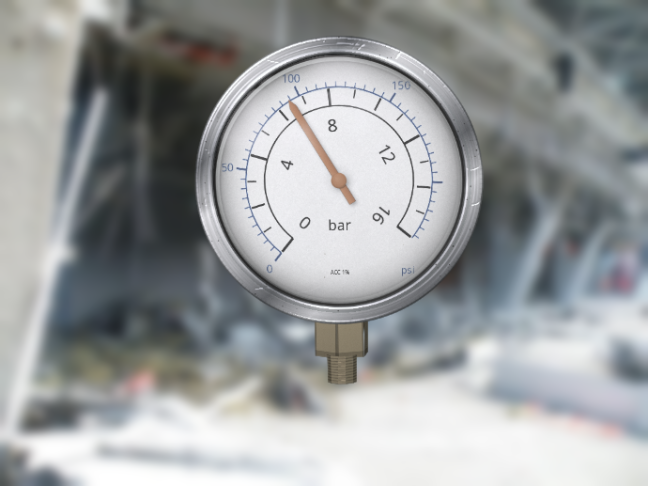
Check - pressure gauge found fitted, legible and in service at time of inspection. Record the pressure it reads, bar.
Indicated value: 6.5 bar
